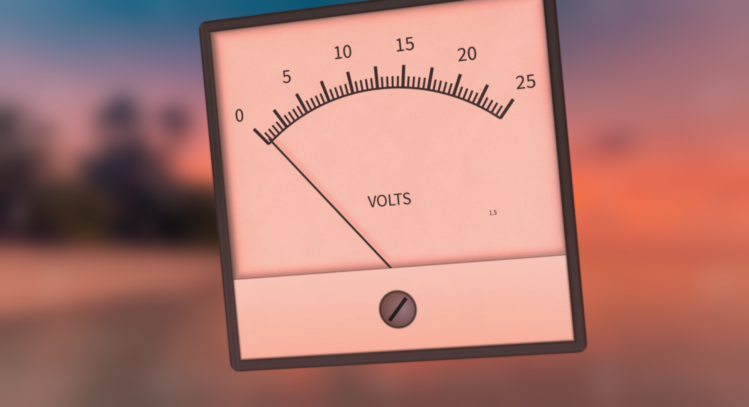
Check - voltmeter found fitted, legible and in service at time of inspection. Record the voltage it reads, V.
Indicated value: 0.5 V
